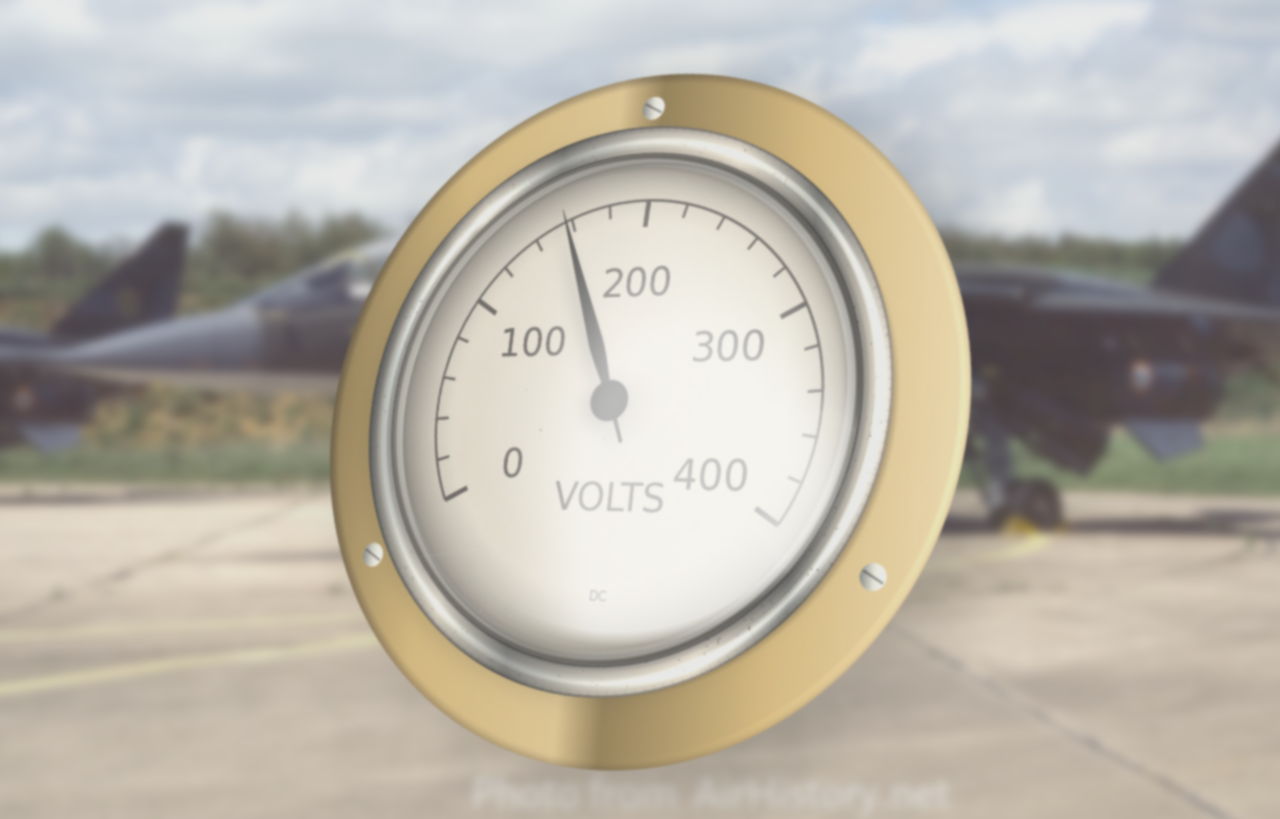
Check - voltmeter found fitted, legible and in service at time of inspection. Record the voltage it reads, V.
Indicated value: 160 V
